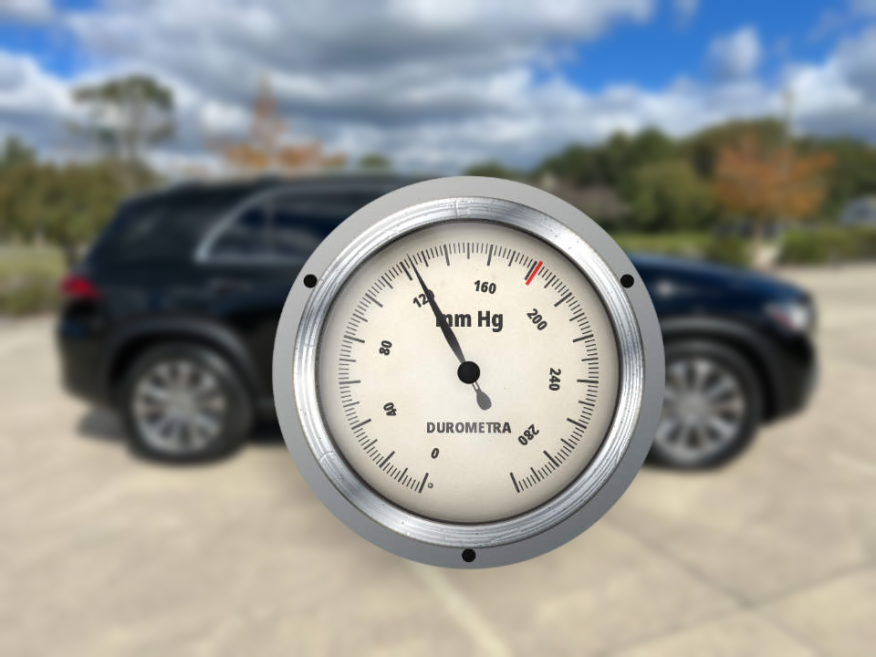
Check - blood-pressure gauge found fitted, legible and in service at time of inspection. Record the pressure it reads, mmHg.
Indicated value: 124 mmHg
